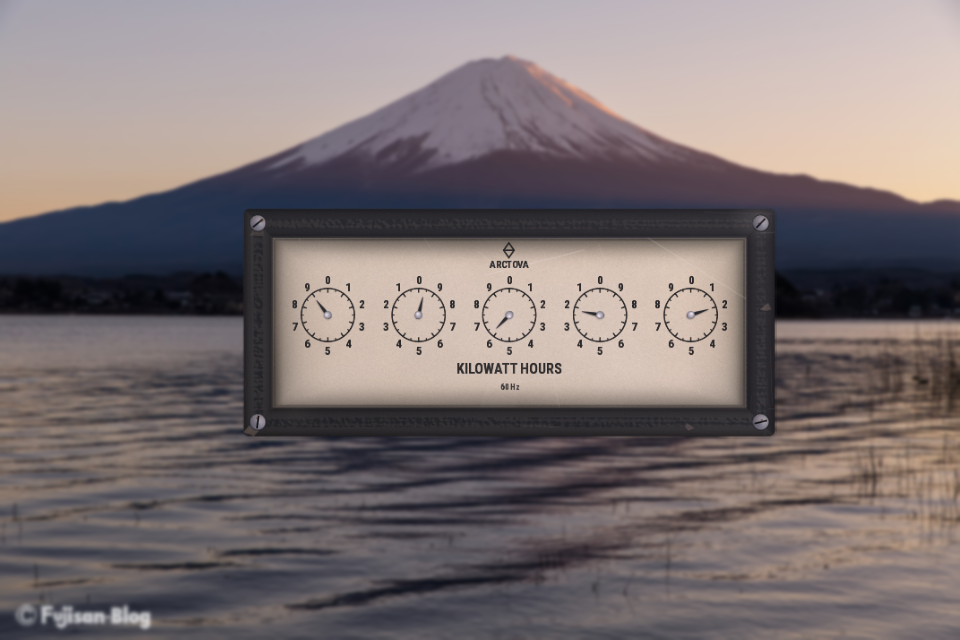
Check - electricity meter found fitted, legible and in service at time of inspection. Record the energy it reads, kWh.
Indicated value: 89622 kWh
